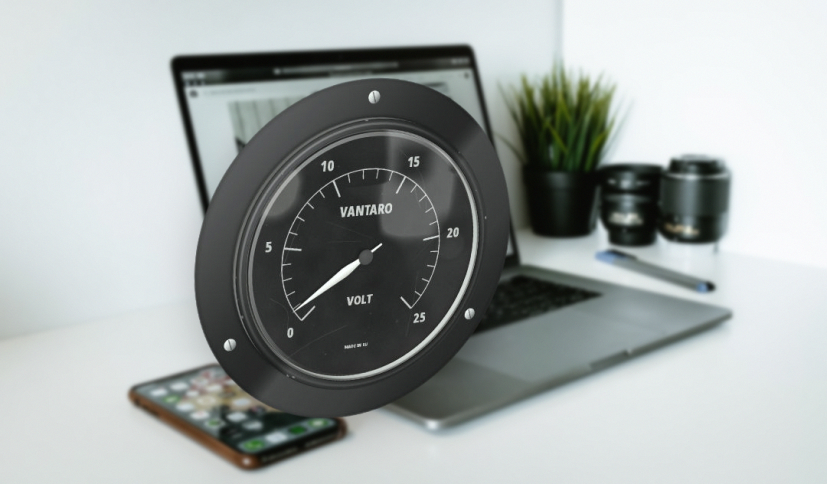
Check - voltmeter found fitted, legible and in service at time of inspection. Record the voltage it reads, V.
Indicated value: 1 V
